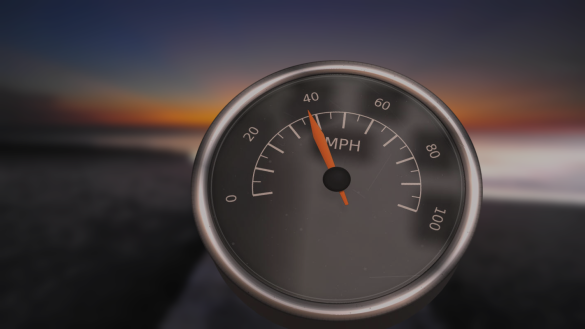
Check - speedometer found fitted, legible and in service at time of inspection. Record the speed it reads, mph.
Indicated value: 37.5 mph
